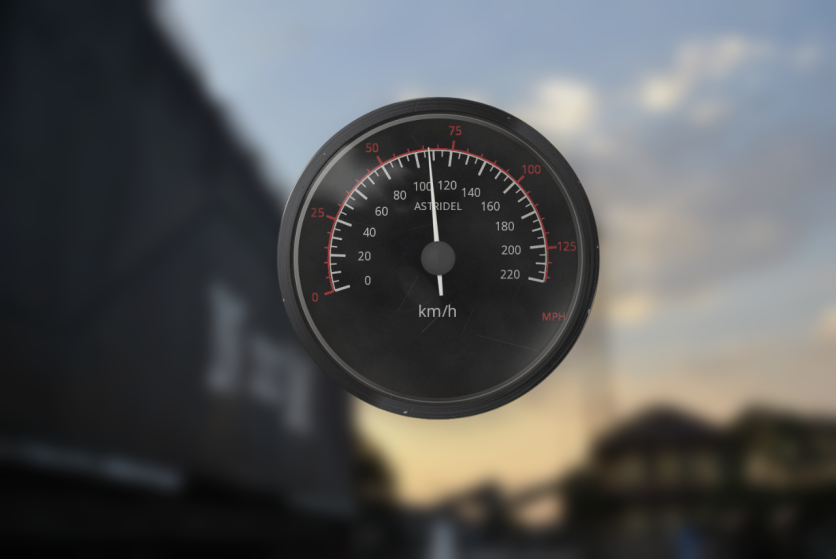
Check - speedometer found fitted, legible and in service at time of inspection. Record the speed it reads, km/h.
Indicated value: 107.5 km/h
